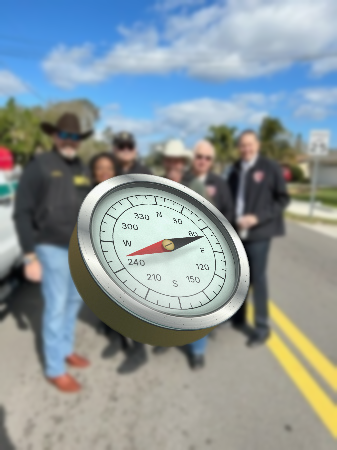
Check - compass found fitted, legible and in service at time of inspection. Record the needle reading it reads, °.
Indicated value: 250 °
